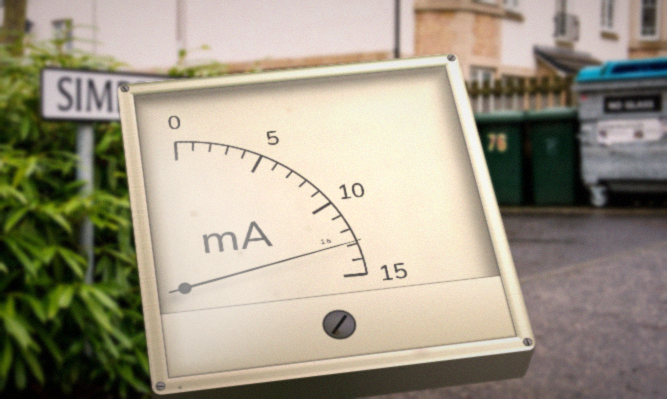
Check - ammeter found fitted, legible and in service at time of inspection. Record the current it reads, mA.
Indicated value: 13 mA
